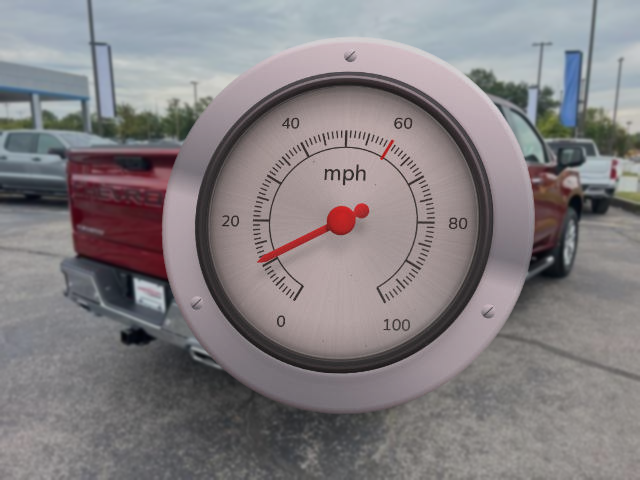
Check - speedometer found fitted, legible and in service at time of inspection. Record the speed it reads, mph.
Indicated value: 11 mph
